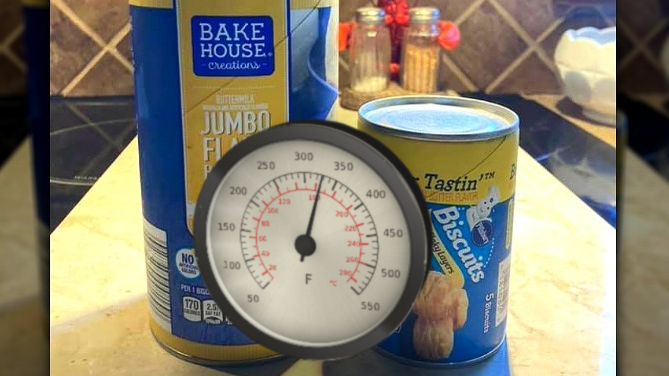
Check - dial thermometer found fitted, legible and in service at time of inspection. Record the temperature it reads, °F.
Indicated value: 330 °F
